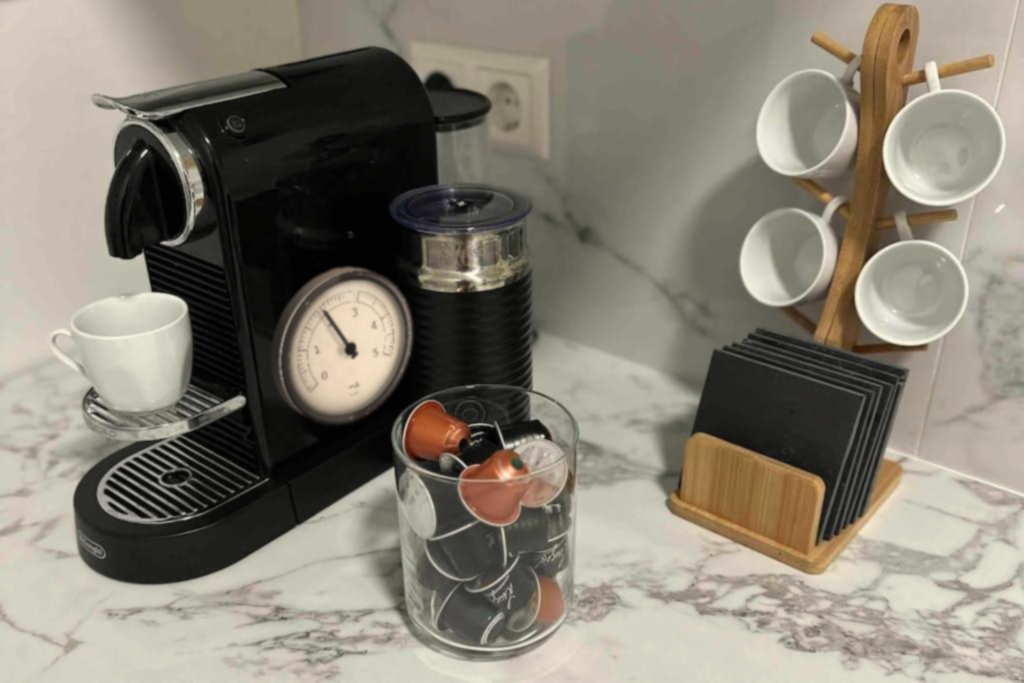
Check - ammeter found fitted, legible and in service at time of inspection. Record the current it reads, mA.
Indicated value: 2 mA
